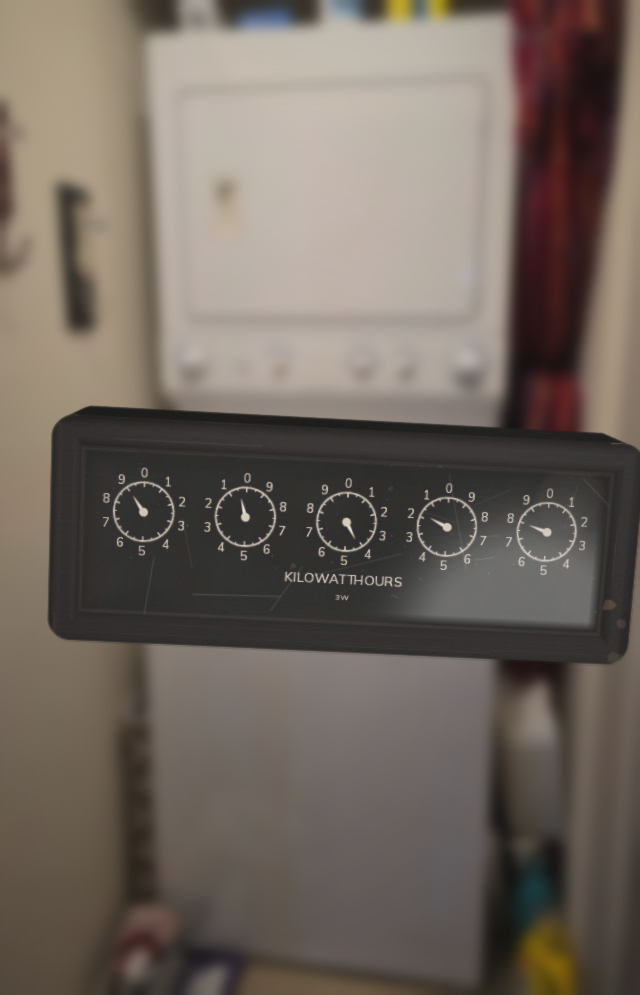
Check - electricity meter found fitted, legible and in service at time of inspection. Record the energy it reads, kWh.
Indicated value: 90418 kWh
